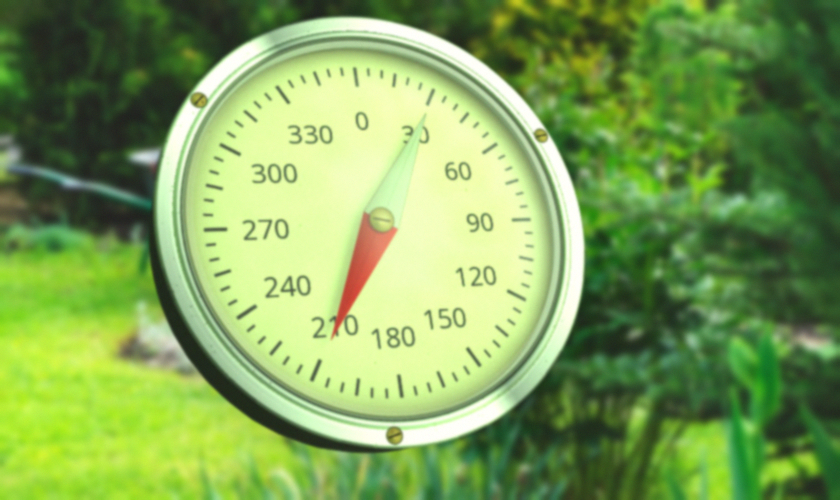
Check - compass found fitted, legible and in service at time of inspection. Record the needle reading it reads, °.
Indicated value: 210 °
